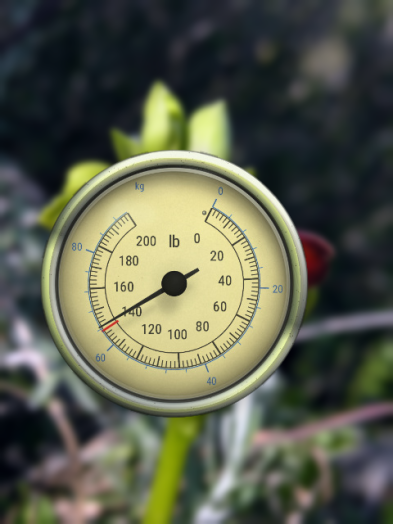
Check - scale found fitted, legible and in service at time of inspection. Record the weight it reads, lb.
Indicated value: 142 lb
